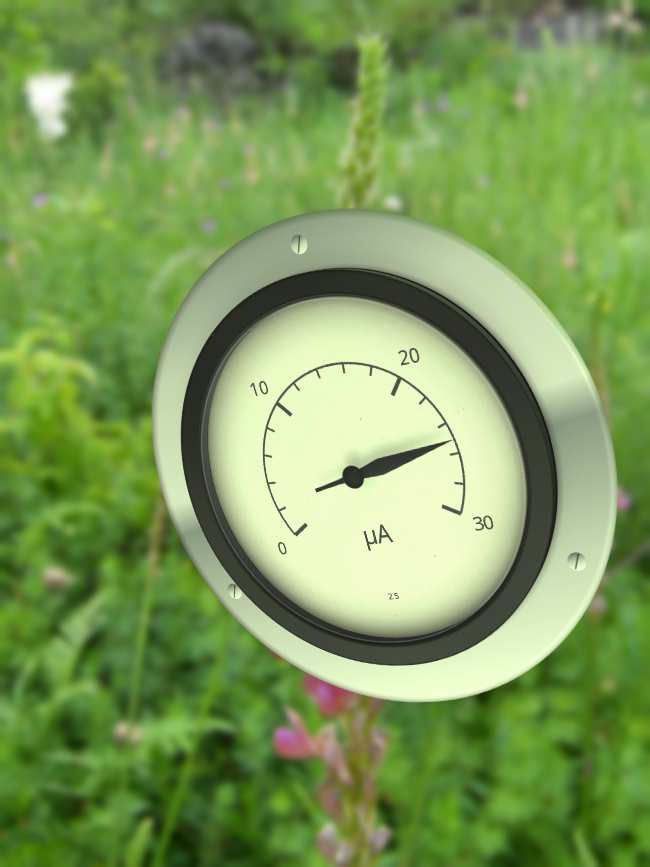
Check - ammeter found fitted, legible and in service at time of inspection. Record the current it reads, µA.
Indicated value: 25 µA
